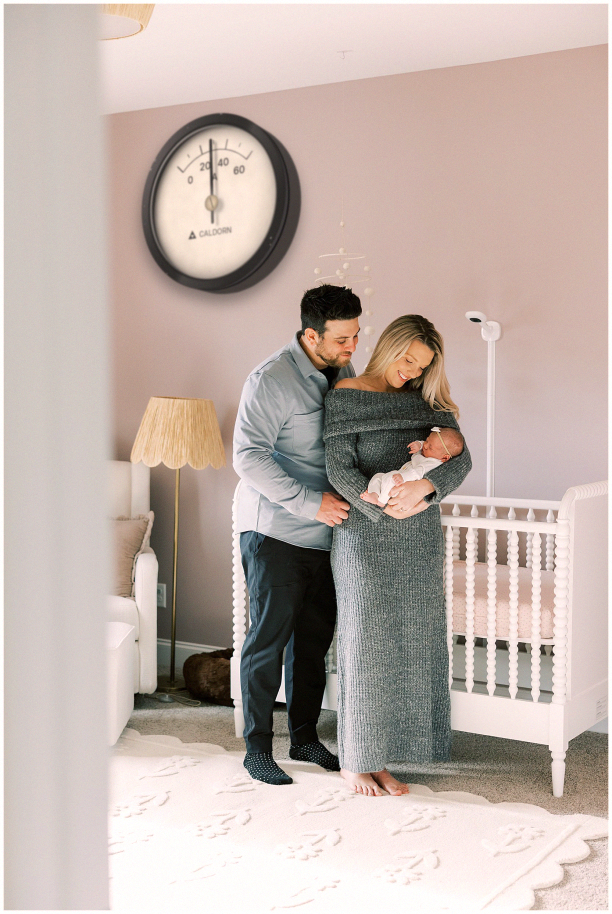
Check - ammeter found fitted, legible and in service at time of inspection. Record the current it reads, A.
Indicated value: 30 A
